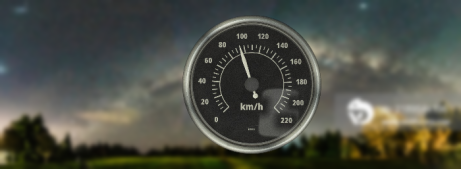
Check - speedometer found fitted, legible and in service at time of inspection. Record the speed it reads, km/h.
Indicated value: 95 km/h
